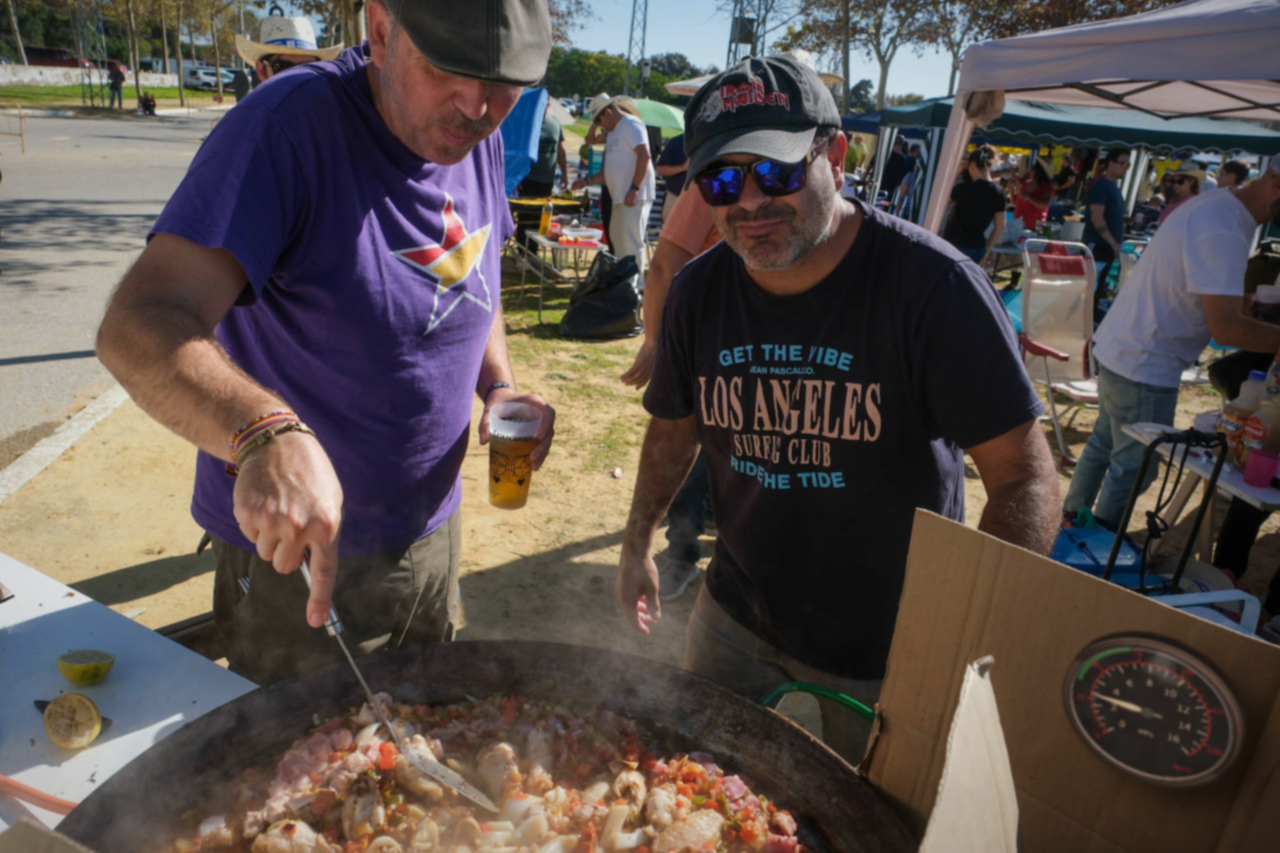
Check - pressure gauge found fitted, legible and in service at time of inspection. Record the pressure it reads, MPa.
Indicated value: 3 MPa
